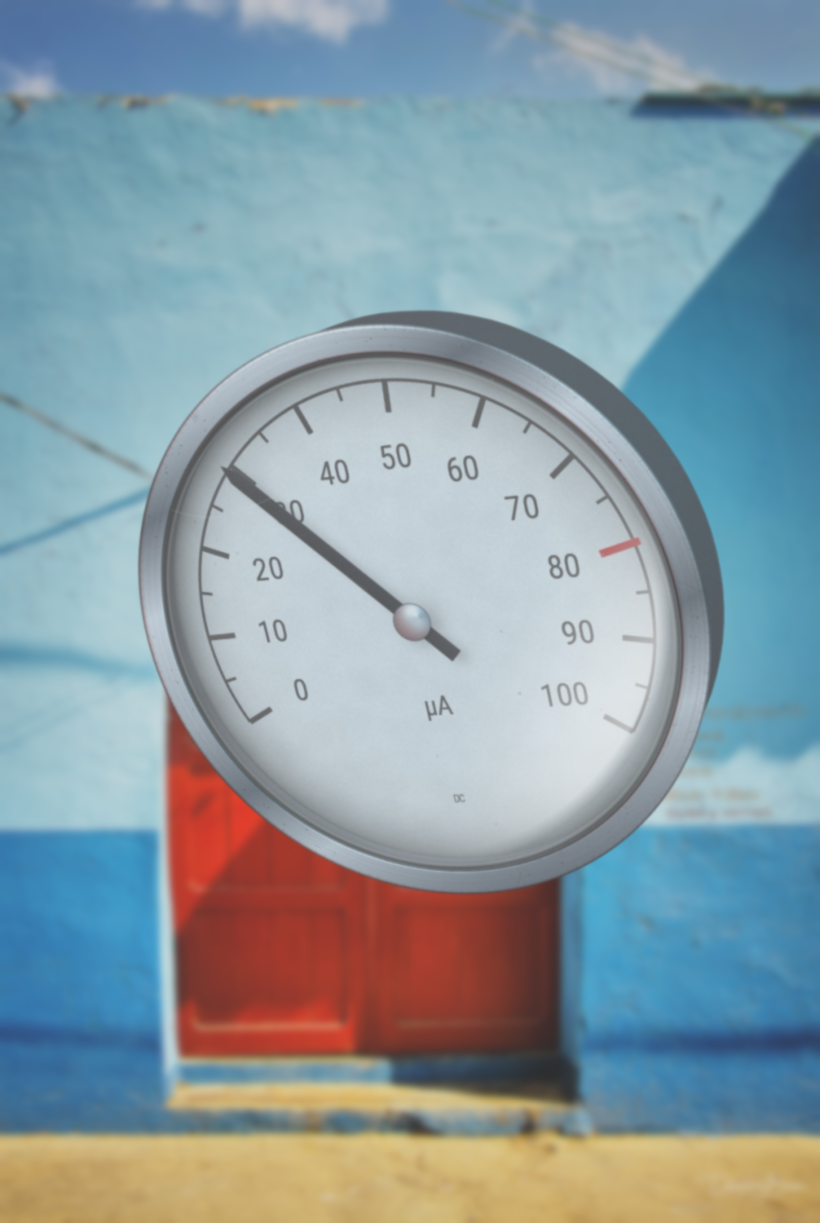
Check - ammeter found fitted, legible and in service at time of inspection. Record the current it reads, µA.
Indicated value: 30 µA
